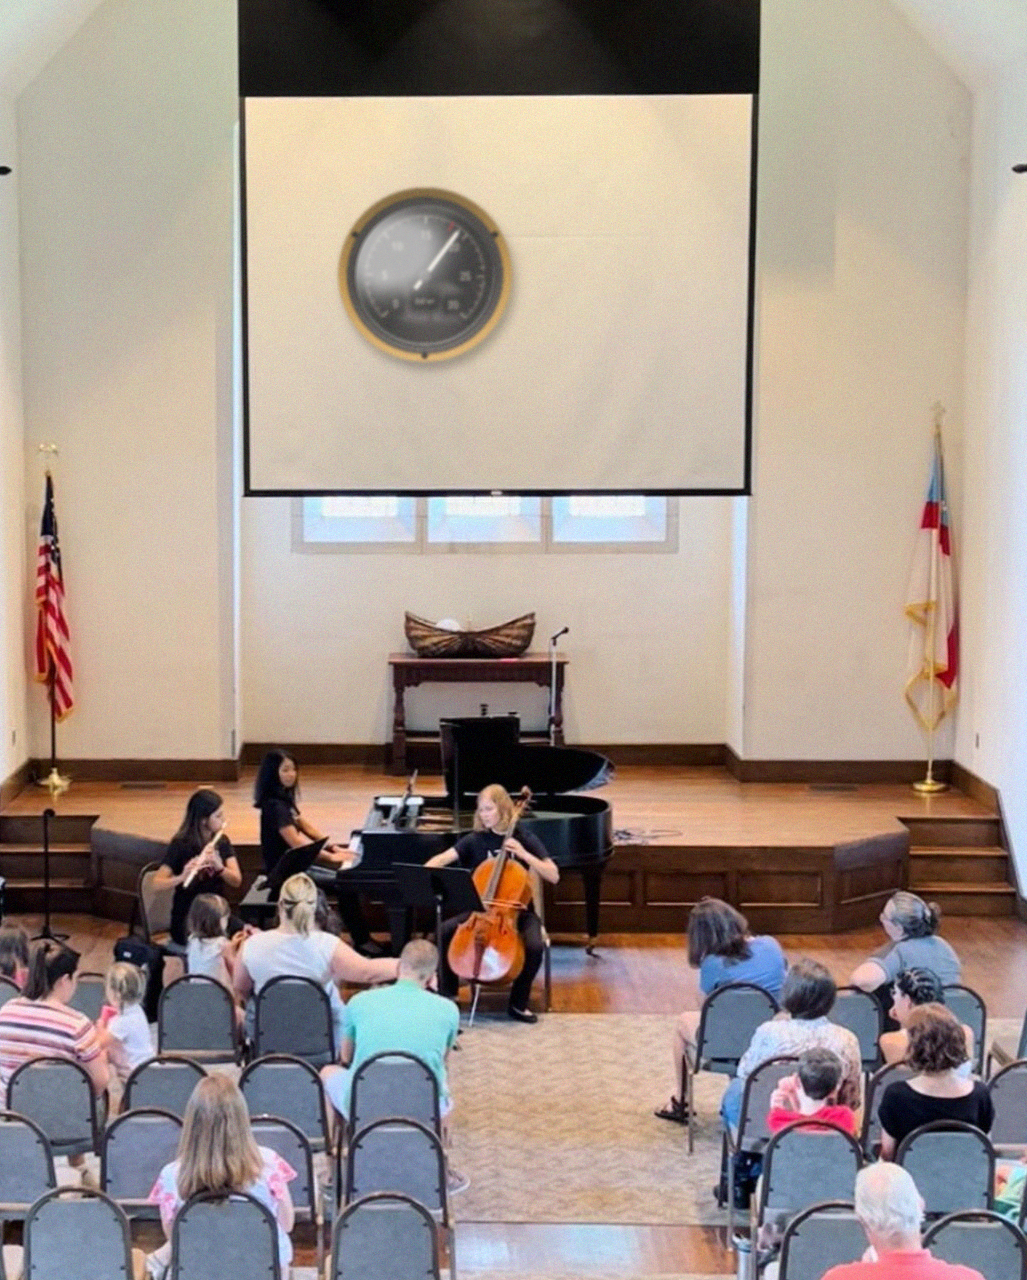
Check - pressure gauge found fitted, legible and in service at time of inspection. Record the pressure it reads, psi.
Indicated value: 19 psi
